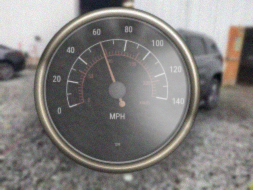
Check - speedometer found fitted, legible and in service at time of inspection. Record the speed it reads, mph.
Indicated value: 60 mph
